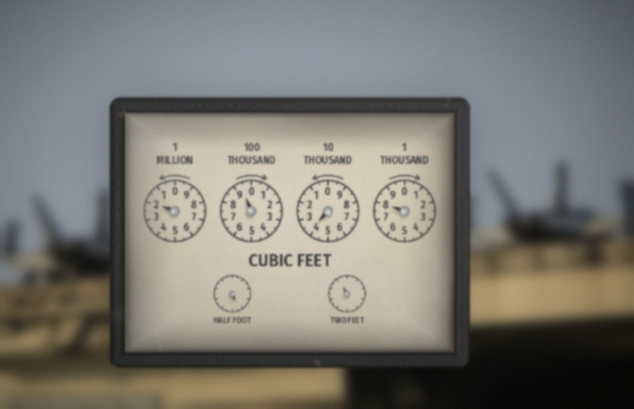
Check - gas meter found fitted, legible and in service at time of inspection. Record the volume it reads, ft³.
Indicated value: 193800 ft³
